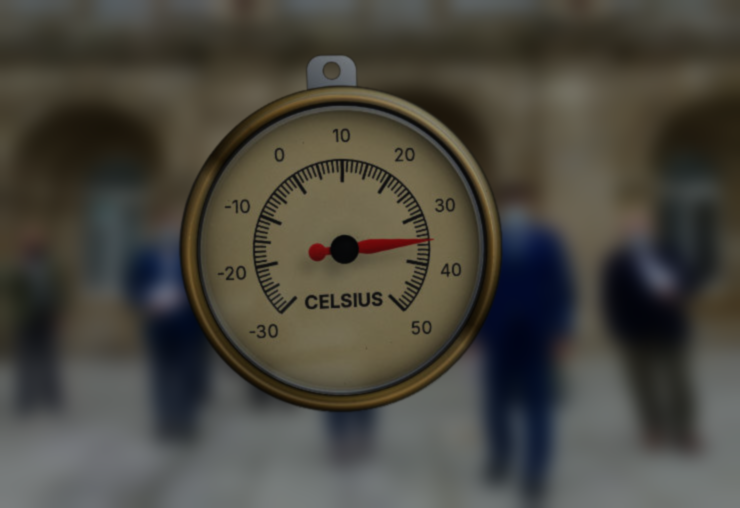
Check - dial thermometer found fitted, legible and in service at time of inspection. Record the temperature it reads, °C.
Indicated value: 35 °C
